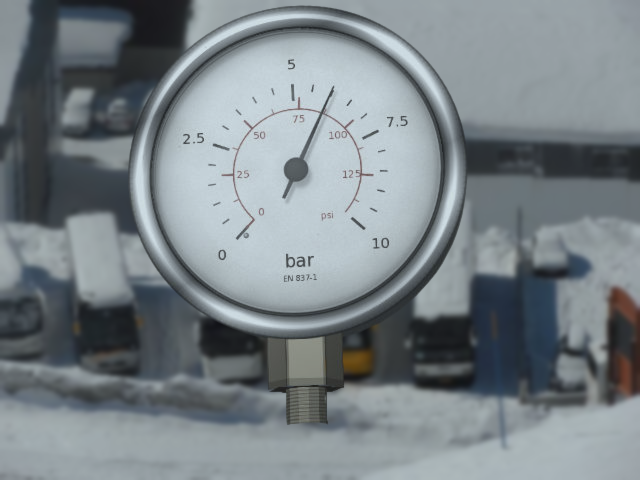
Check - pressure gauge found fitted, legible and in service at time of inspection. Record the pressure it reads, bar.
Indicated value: 6 bar
